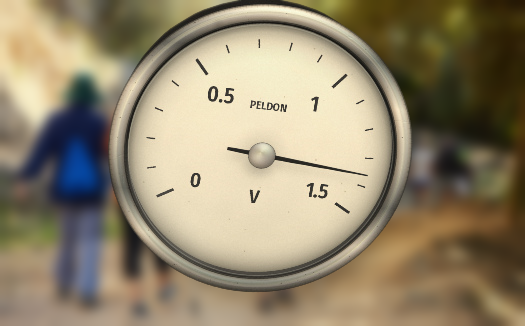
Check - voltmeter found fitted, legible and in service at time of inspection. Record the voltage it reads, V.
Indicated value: 1.35 V
